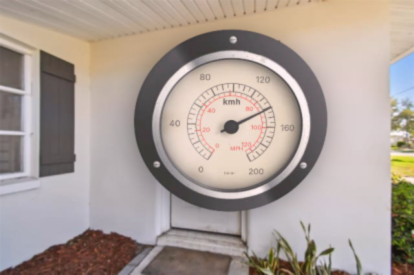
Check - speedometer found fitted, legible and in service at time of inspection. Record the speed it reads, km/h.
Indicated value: 140 km/h
